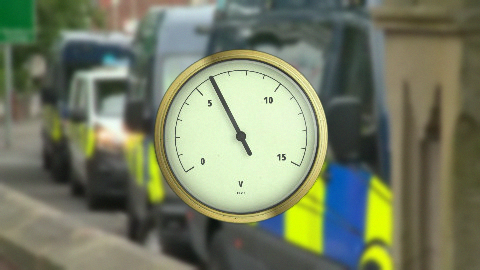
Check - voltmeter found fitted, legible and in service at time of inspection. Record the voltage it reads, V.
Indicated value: 6 V
